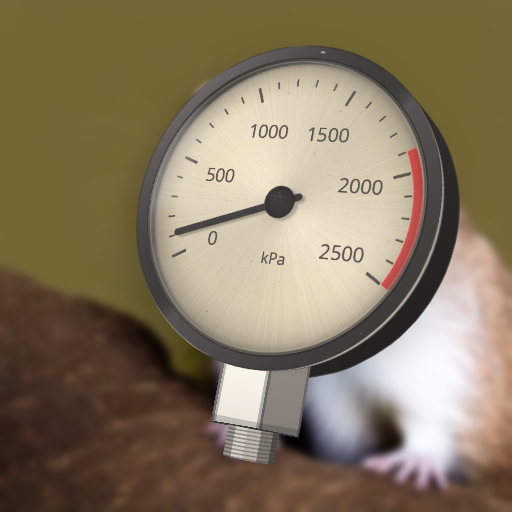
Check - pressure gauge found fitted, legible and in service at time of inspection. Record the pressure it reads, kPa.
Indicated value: 100 kPa
